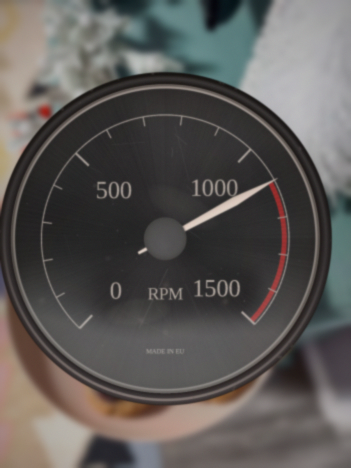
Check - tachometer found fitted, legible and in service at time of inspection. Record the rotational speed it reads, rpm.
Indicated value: 1100 rpm
